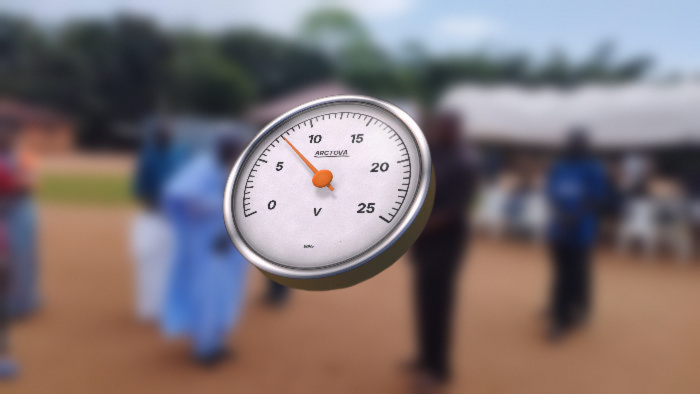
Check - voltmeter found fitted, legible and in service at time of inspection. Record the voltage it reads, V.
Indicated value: 7.5 V
